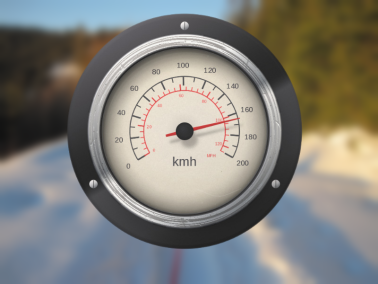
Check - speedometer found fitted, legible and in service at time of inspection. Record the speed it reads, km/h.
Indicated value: 165 km/h
